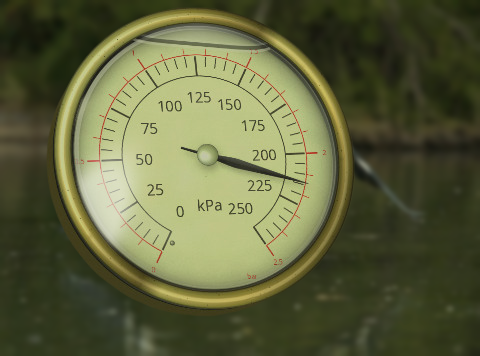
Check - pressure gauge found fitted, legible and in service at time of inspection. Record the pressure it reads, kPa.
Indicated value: 215 kPa
